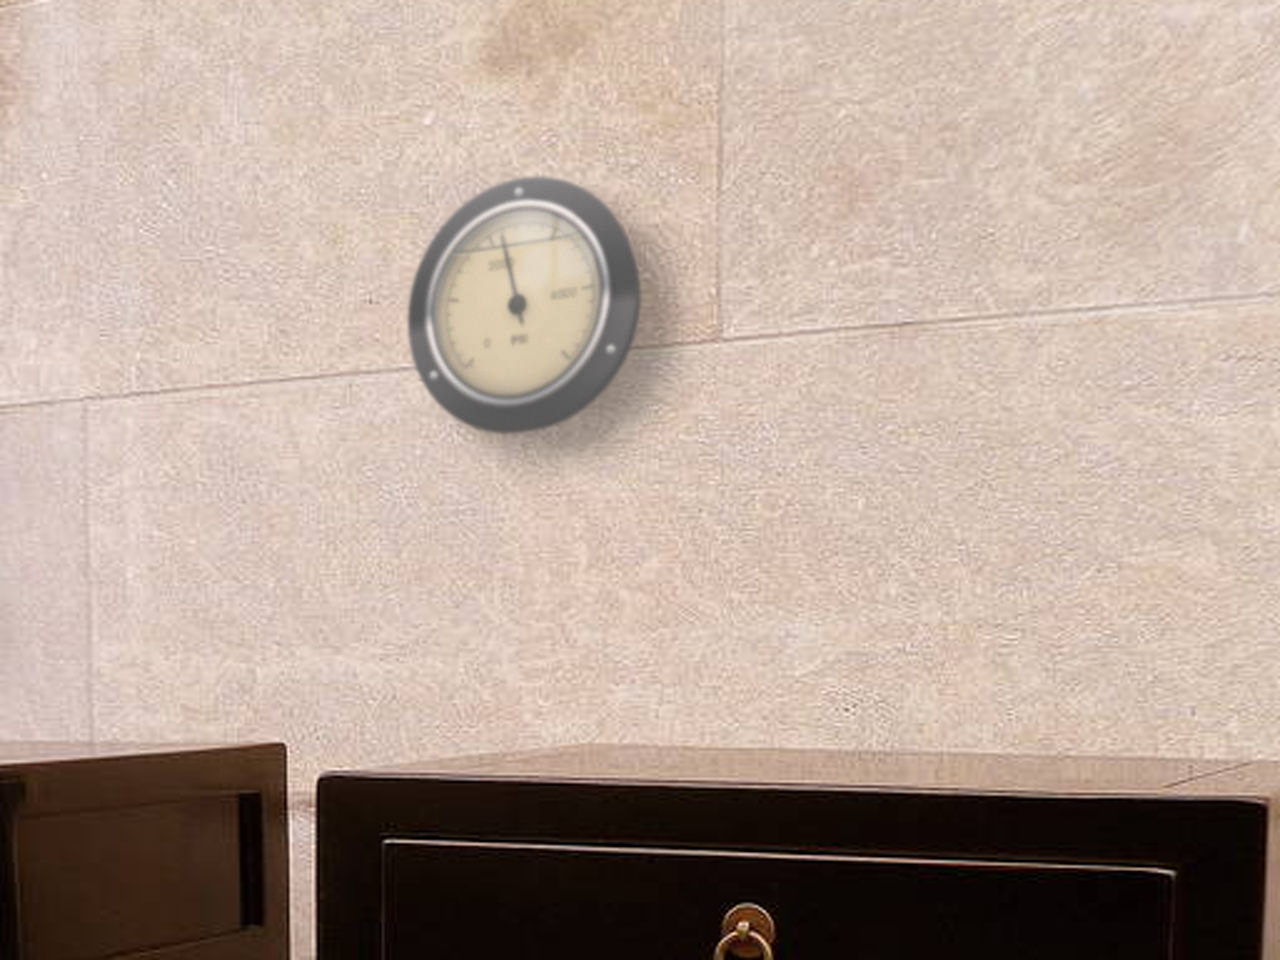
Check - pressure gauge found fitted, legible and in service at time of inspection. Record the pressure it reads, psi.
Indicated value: 2200 psi
